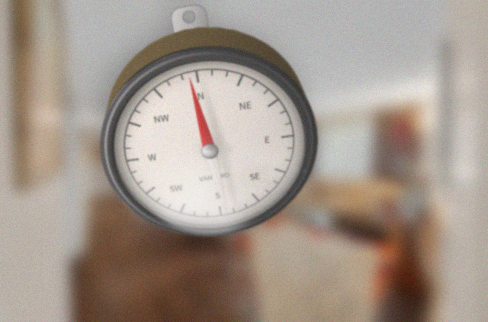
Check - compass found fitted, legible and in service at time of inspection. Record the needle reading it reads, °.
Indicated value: 355 °
